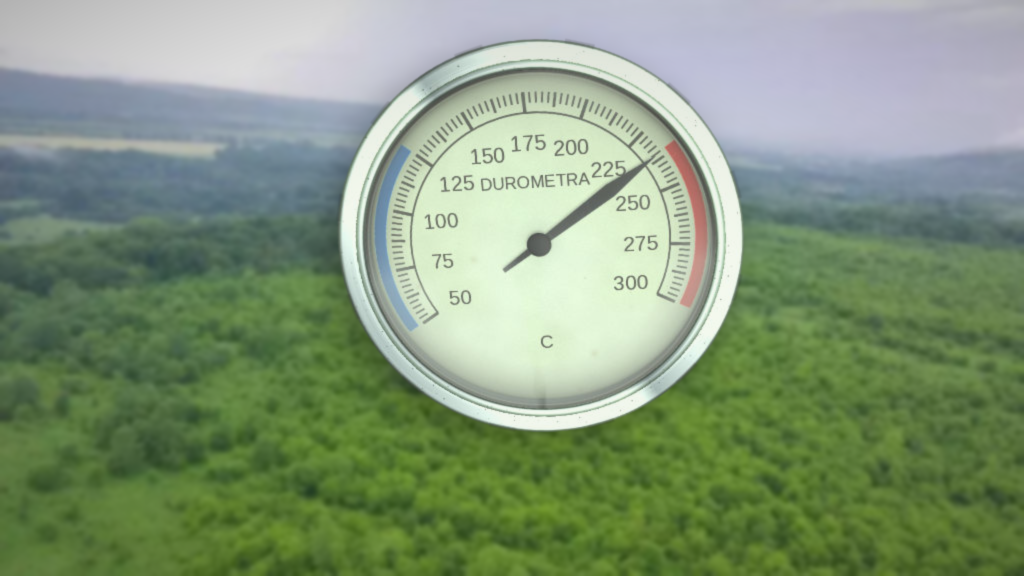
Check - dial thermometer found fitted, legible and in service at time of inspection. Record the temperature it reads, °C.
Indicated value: 235 °C
